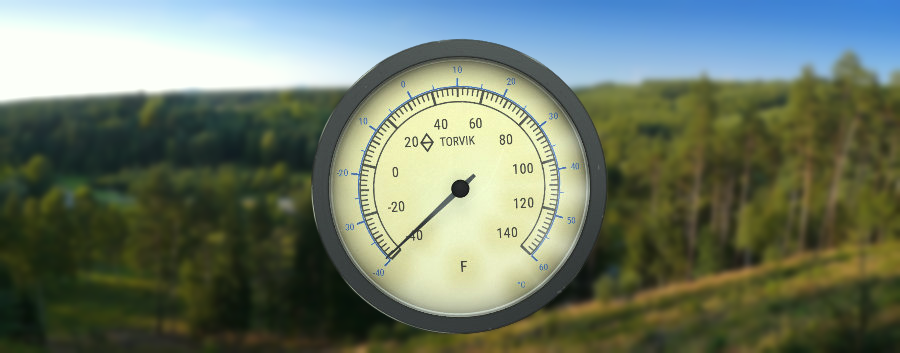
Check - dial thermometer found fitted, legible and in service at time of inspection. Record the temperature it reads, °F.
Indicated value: -38 °F
